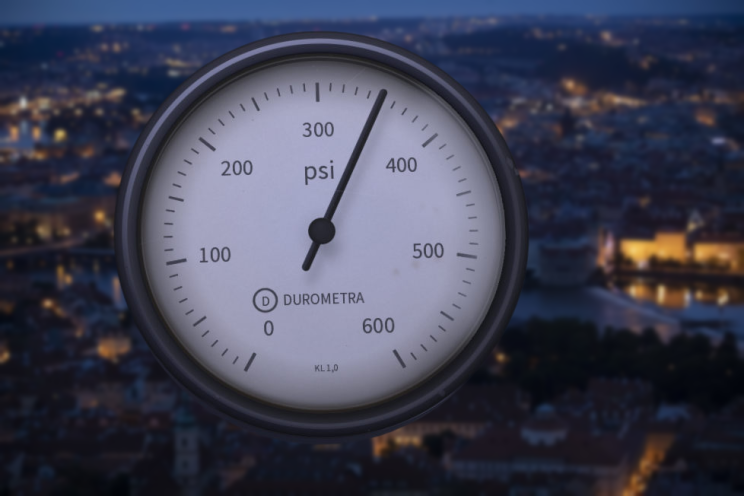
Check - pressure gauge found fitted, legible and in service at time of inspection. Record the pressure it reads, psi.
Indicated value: 350 psi
